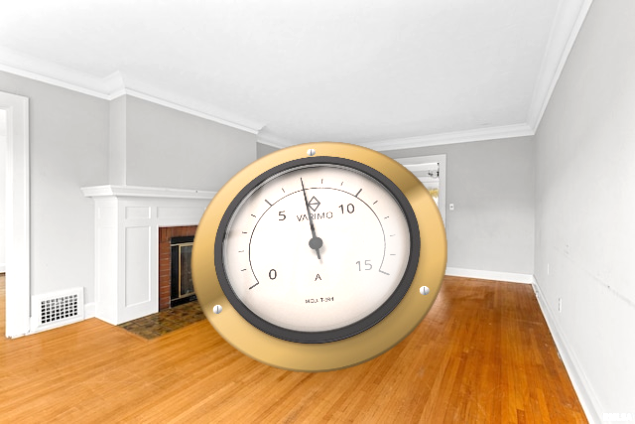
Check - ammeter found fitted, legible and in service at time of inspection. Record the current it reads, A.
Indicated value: 7 A
